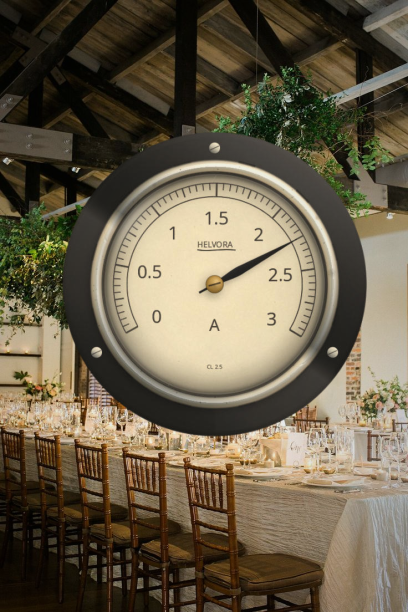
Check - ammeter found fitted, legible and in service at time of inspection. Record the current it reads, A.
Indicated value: 2.25 A
